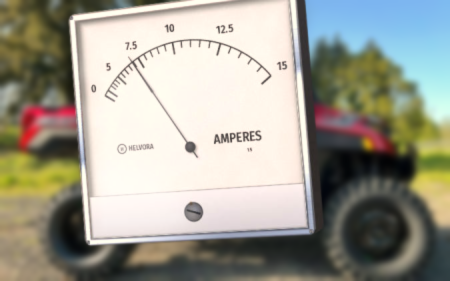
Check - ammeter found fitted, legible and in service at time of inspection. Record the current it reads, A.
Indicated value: 7 A
